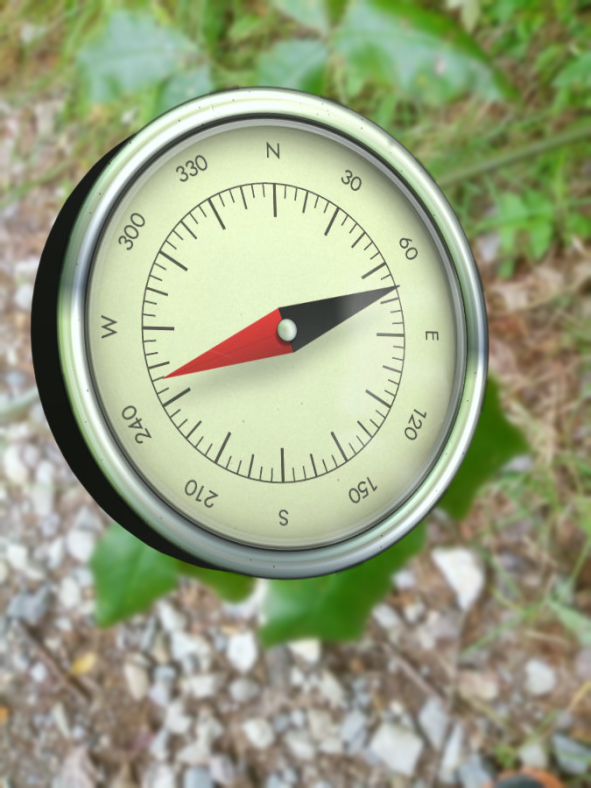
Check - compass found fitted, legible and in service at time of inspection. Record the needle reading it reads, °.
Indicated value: 250 °
